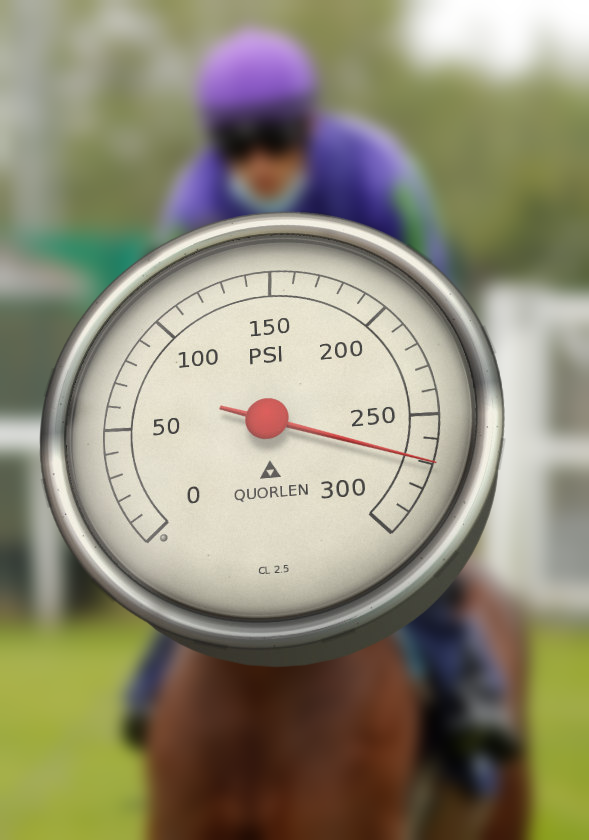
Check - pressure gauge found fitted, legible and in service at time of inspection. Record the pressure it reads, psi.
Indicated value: 270 psi
